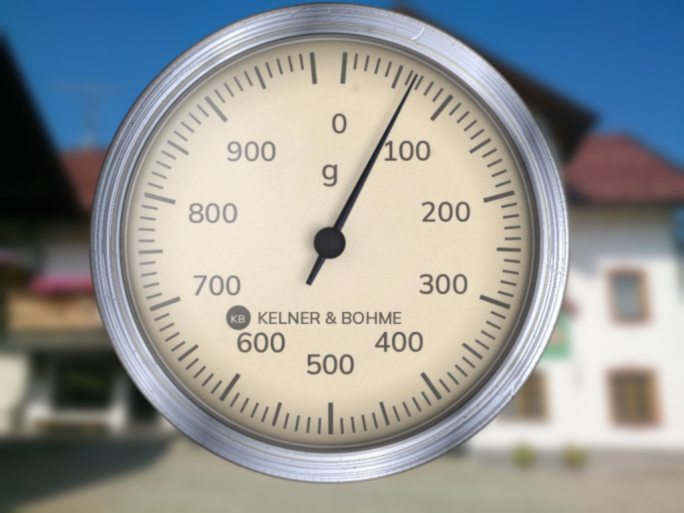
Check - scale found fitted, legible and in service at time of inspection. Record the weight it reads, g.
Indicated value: 65 g
